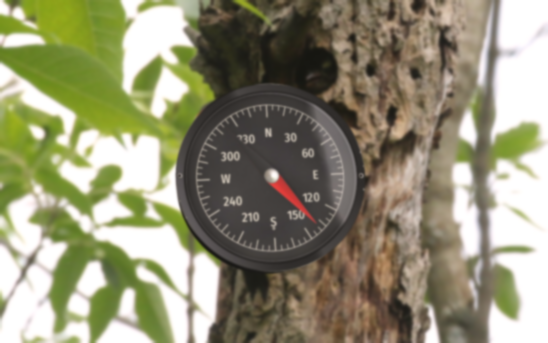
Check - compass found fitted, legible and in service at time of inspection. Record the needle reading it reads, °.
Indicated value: 140 °
